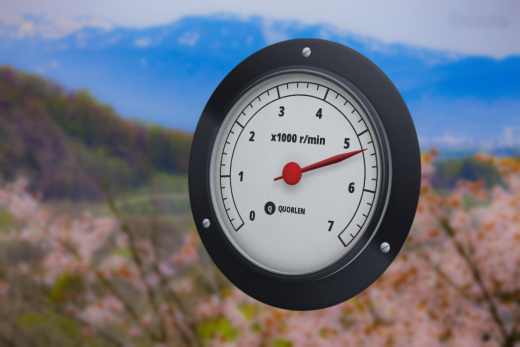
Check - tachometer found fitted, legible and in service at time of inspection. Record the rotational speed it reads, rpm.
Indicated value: 5300 rpm
